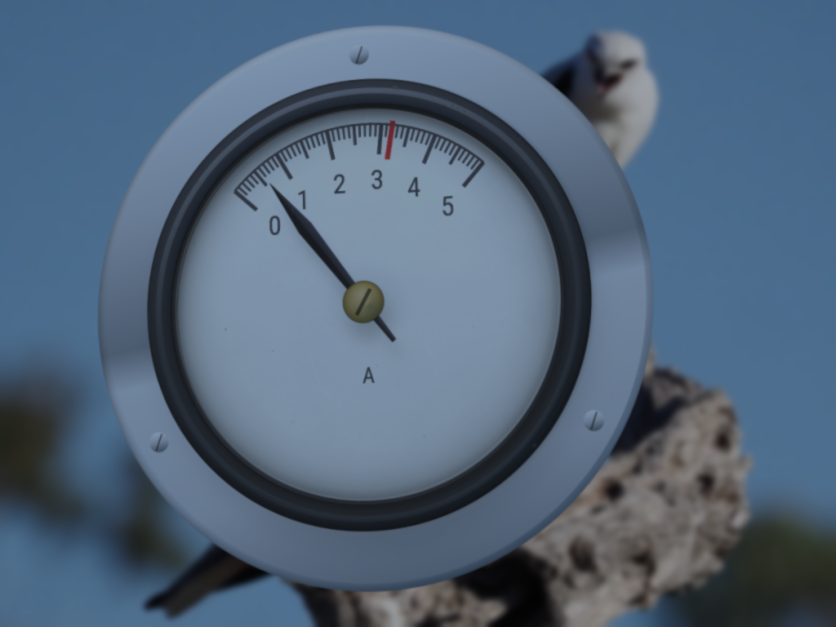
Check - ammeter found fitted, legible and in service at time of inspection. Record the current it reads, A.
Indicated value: 0.6 A
